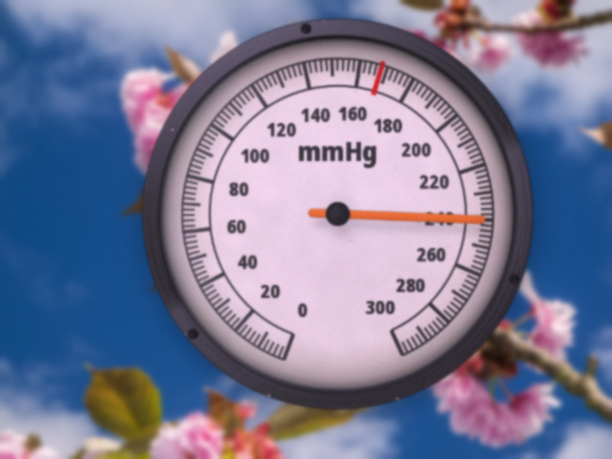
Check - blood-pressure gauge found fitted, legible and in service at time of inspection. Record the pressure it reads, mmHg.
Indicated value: 240 mmHg
